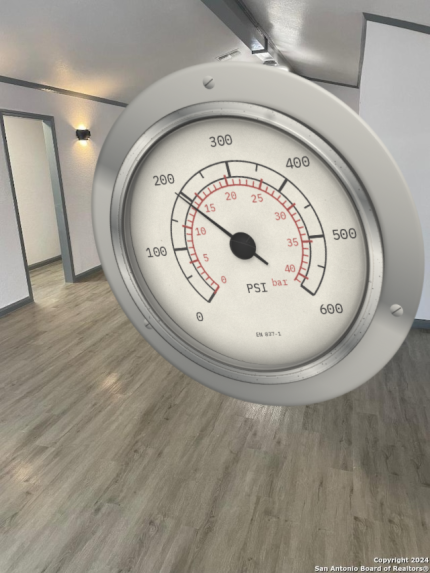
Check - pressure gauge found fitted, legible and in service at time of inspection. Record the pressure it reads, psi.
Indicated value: 200 psi
